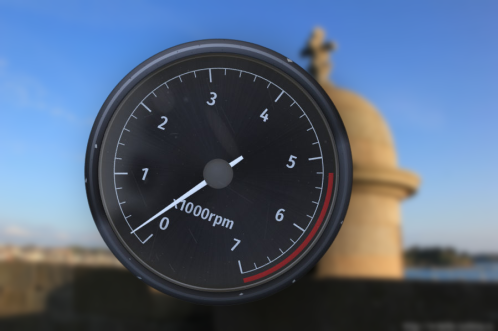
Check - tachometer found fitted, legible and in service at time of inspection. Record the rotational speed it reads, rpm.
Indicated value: 200 rpm
